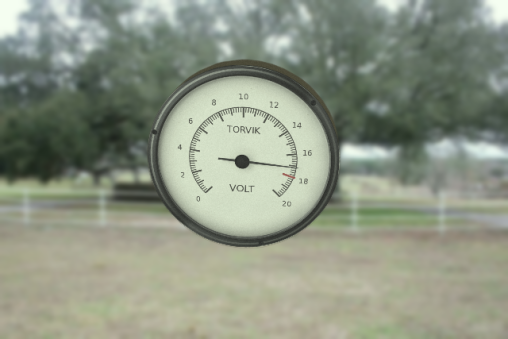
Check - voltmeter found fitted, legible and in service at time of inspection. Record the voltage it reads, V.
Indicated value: 17 V
